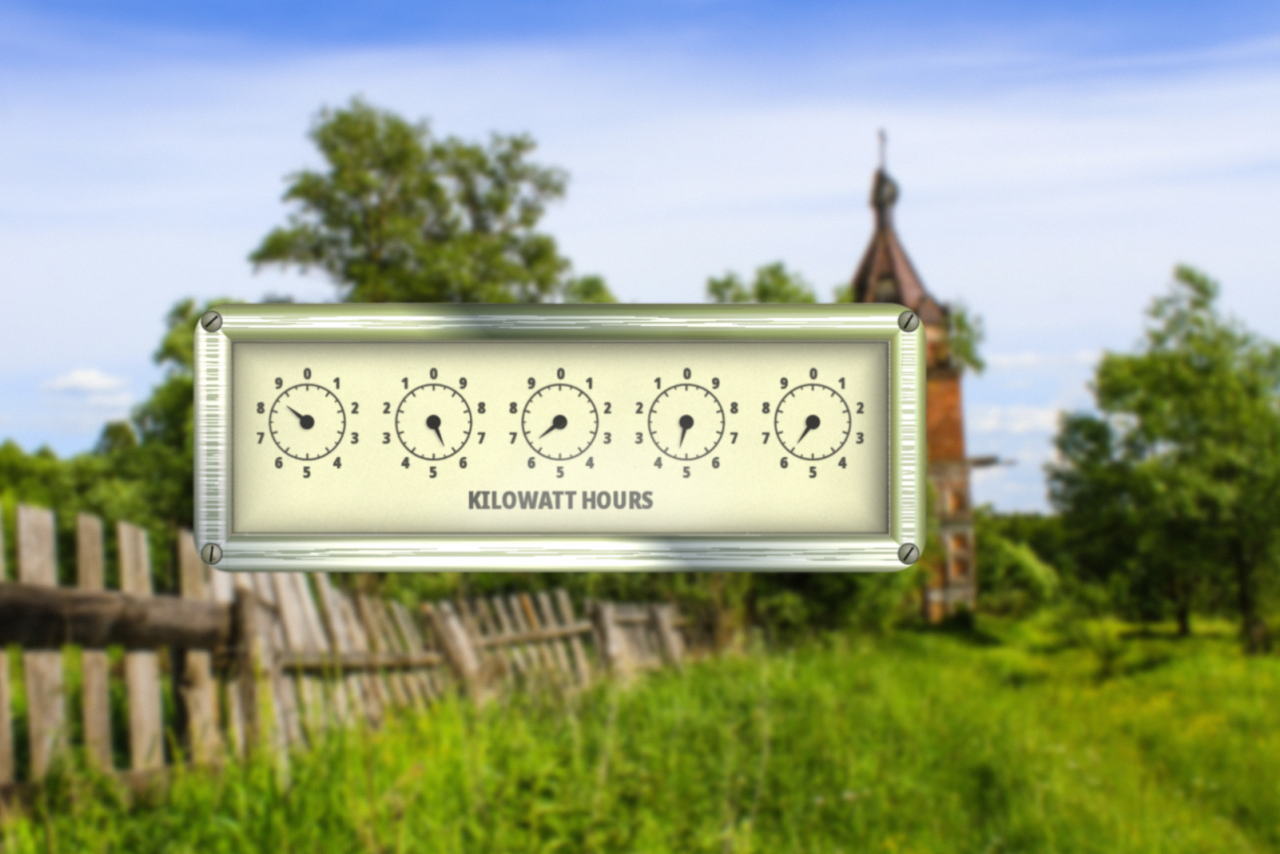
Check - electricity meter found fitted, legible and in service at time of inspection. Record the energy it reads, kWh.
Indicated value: 85646 kWh
